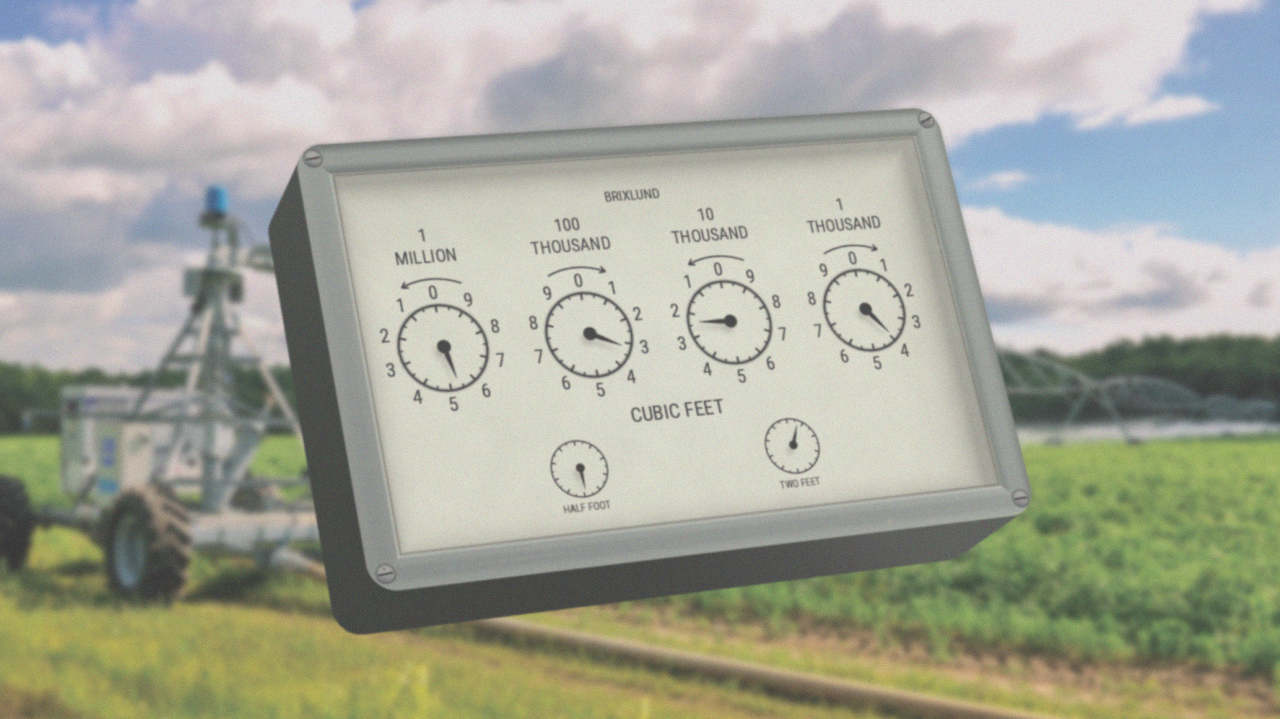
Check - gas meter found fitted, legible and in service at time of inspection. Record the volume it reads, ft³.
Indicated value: 532400 ft³
